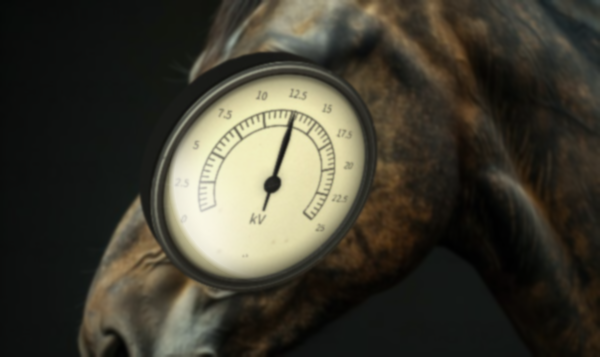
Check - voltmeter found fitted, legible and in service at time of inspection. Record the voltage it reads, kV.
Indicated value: 12.5 kV
